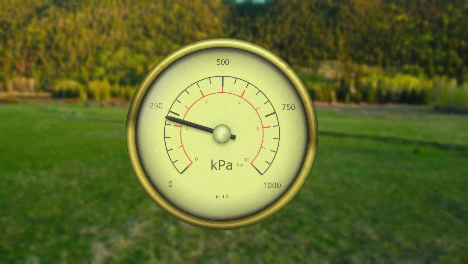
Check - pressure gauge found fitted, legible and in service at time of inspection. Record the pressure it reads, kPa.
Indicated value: 225 kPa
